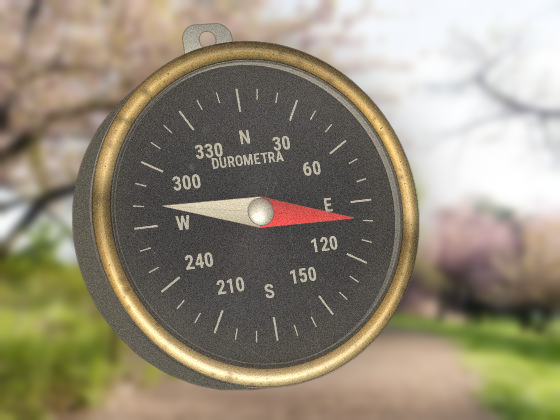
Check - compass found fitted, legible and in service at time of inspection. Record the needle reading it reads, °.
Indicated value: 100 °
